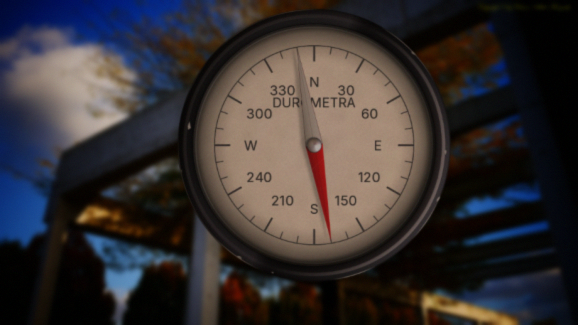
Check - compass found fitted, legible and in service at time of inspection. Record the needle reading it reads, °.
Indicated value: 170 °
